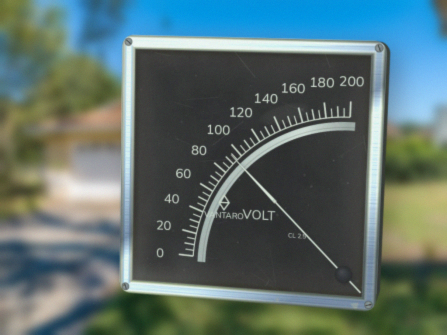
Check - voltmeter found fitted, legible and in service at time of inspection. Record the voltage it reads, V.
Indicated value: 95 V
